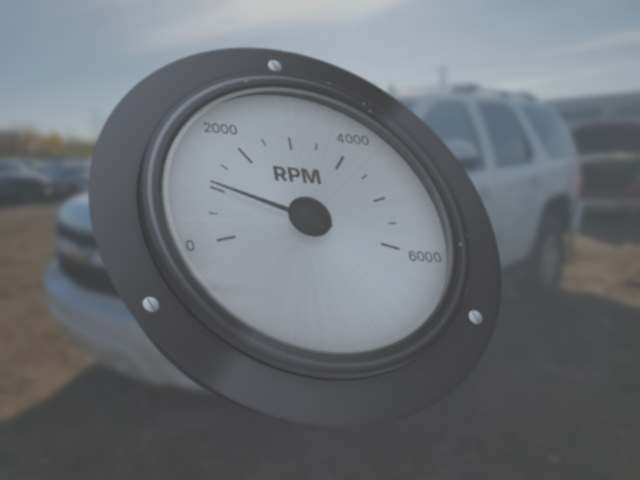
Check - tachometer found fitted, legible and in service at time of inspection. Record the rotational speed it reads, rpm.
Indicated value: 1000 rpm
